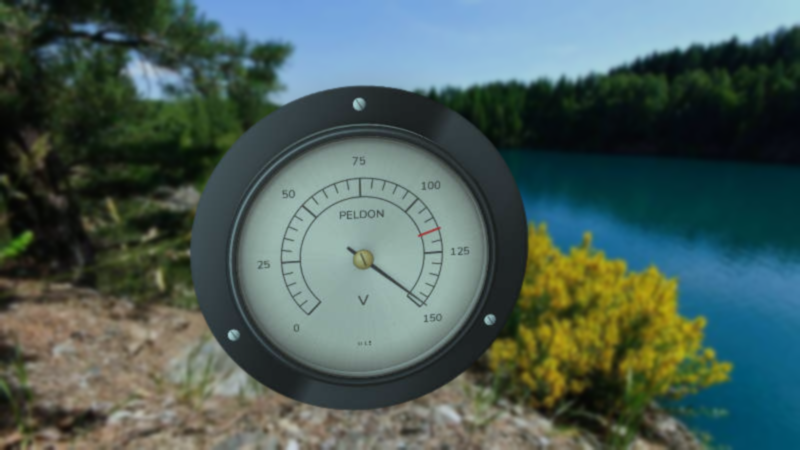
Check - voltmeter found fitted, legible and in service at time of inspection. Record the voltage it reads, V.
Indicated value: 147.5 V
